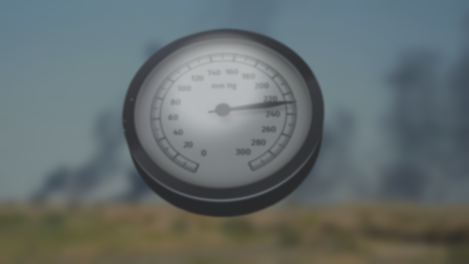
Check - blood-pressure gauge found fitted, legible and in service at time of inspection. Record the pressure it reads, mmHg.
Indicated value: 230 mmHg
